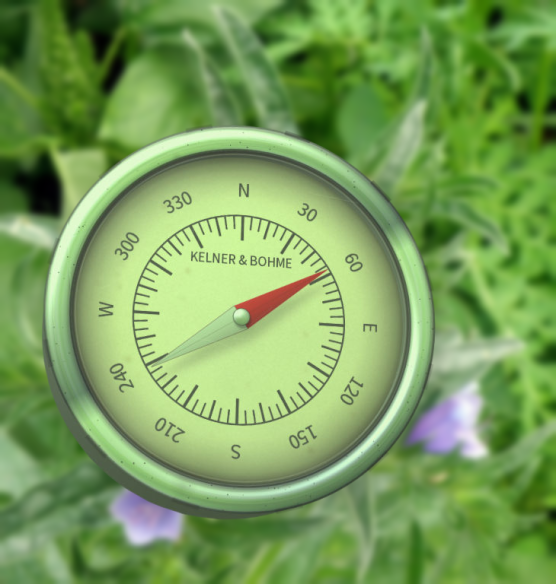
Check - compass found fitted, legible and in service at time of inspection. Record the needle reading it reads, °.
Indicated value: 57.5 °
